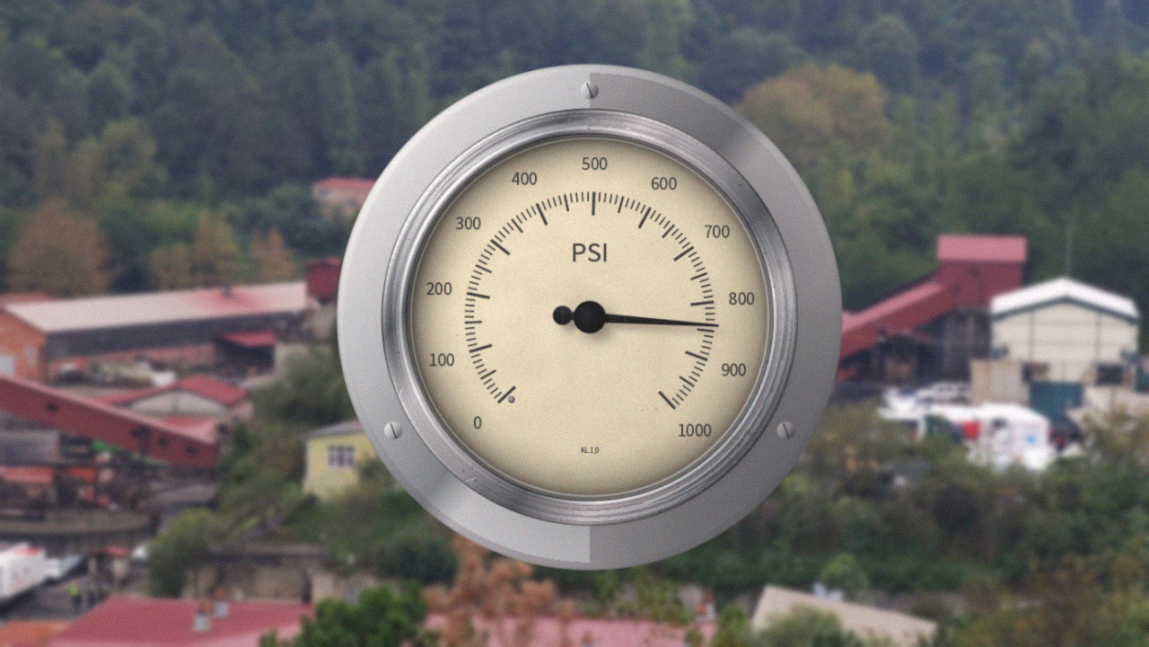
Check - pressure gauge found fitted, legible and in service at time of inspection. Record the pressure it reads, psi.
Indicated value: 840 psi
